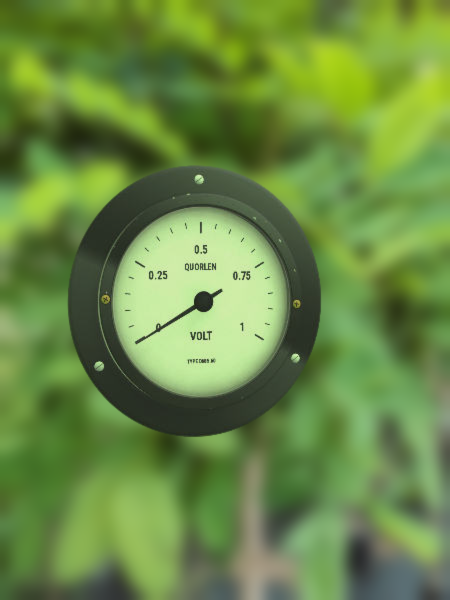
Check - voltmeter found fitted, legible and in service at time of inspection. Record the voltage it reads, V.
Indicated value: 0 V
